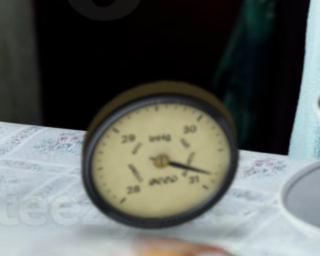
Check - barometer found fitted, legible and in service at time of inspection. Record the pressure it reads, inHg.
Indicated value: 30.8 inHg
